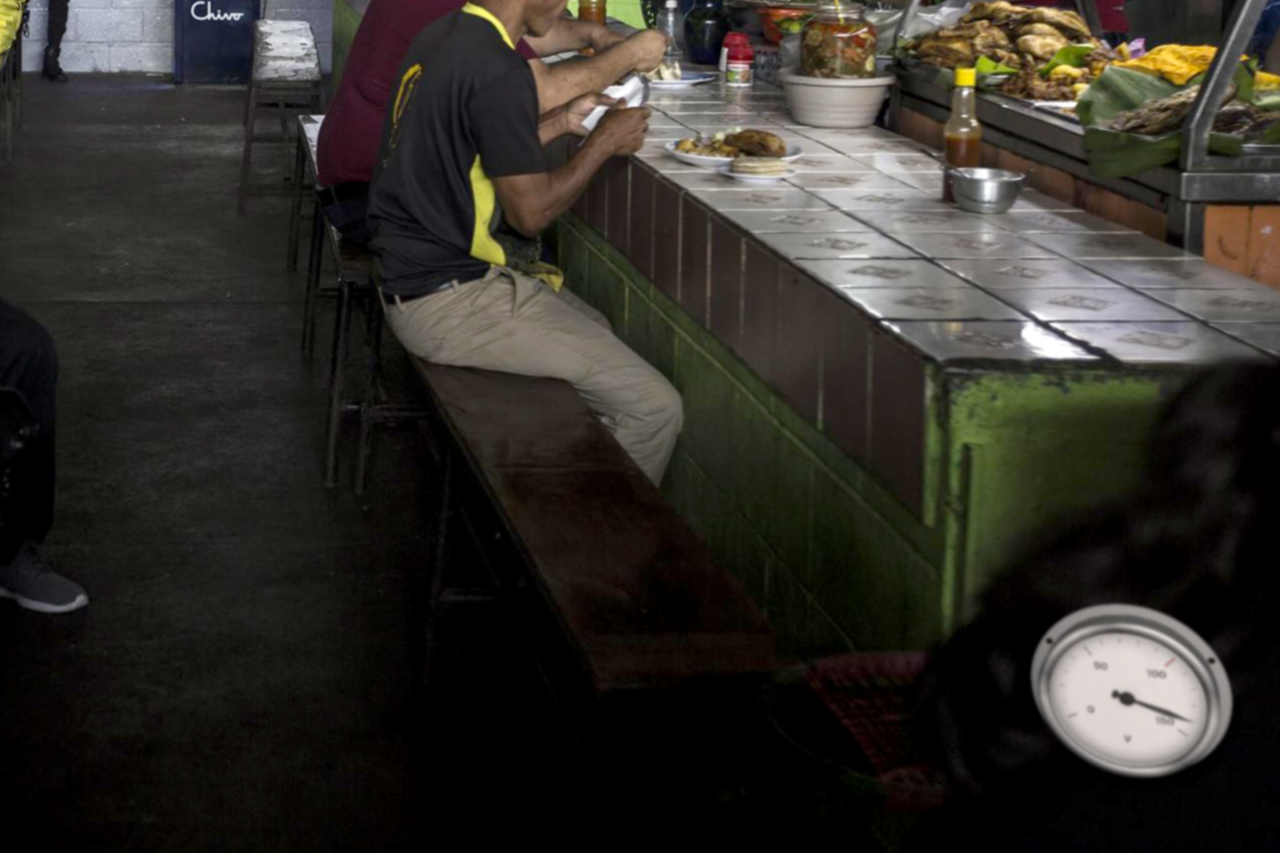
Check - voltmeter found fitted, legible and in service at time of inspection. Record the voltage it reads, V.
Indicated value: 140 V
